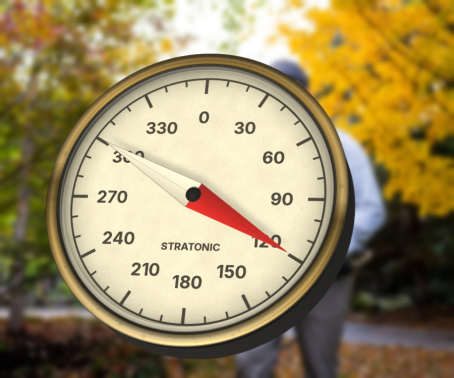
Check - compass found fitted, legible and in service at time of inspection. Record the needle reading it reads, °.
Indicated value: 120 °
